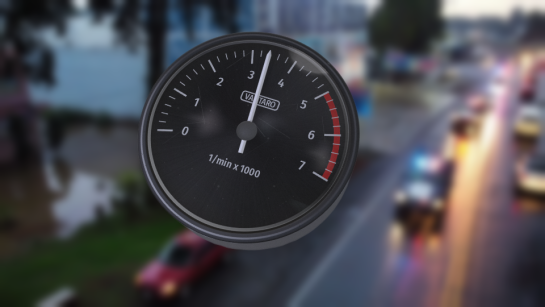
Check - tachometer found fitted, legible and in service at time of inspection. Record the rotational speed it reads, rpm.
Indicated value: 3400 rpm
